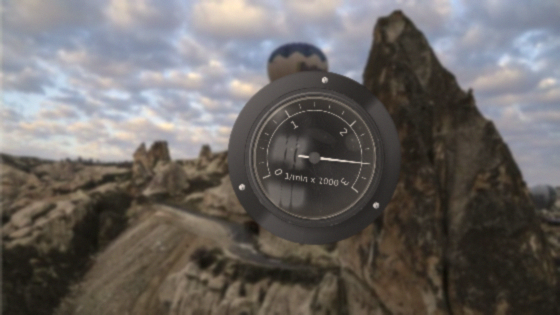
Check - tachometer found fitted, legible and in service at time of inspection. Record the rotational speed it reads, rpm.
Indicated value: 2600 rpm
